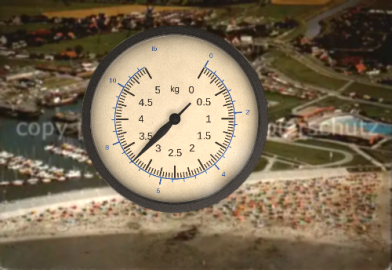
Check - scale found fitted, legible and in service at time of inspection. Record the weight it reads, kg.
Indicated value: 3.25 kg
